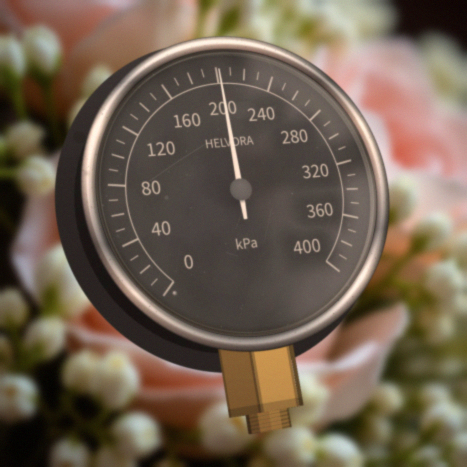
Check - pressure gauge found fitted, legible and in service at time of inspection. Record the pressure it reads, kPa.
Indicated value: 200 kPa
